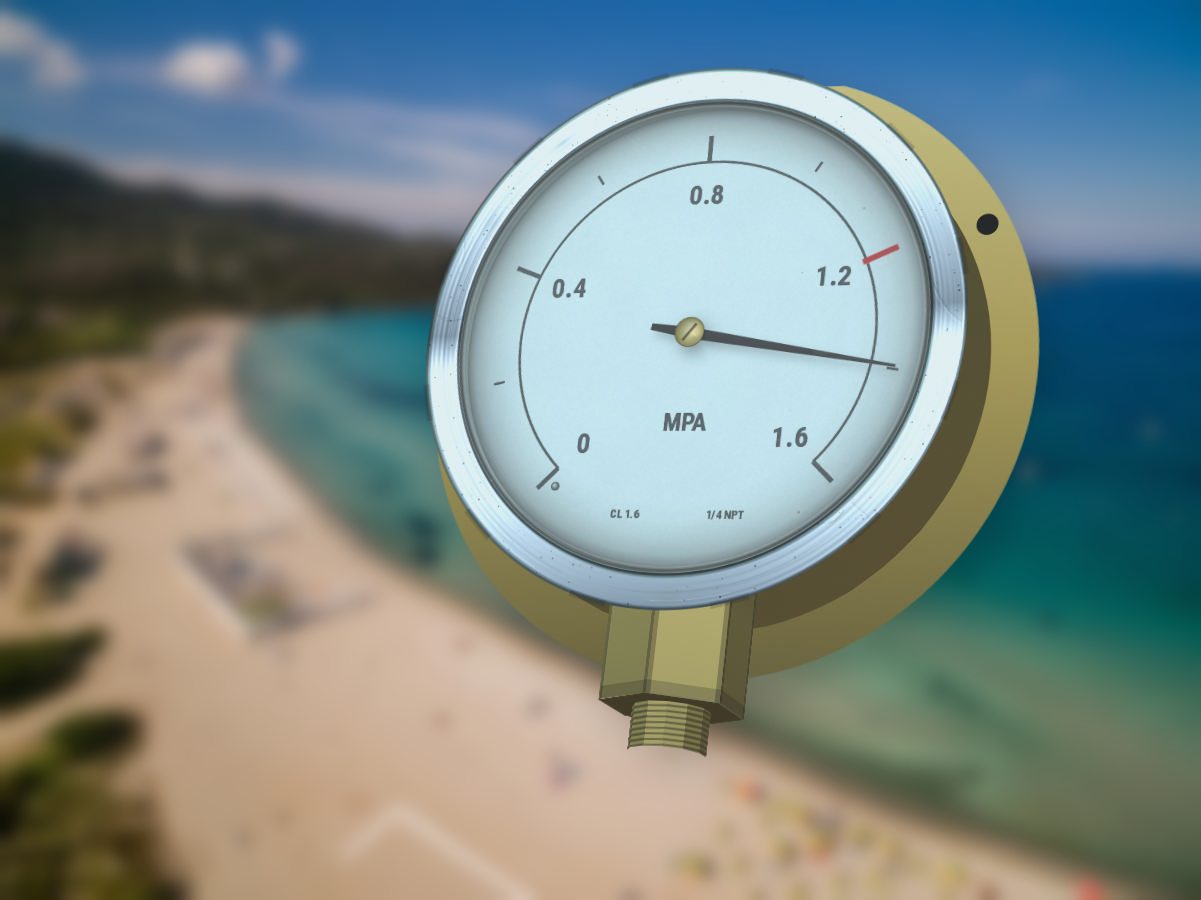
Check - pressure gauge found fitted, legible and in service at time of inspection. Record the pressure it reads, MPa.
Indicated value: 1.4 MPa
